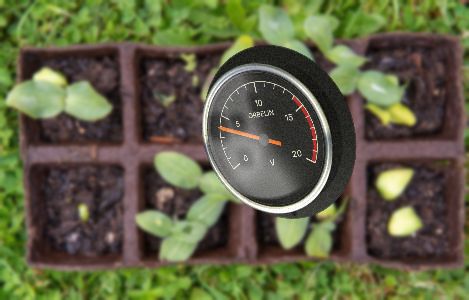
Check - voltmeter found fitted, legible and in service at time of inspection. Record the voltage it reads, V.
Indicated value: 4 V
